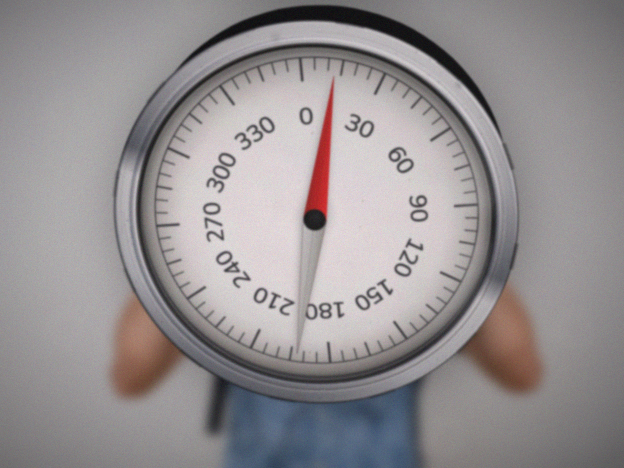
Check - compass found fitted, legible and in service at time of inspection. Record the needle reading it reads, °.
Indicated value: 12.5 °
